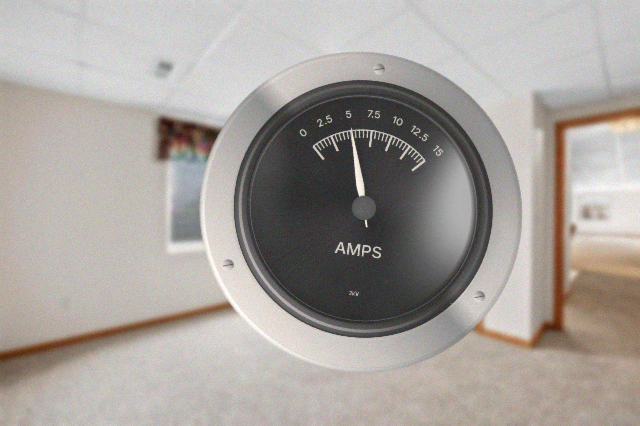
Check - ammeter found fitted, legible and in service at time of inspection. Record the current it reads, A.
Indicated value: 5 A
